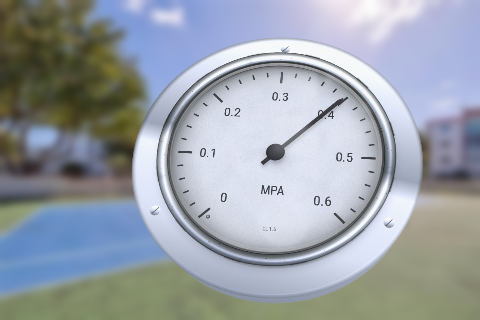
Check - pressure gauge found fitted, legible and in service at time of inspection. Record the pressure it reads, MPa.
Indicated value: 0.4 MPa
